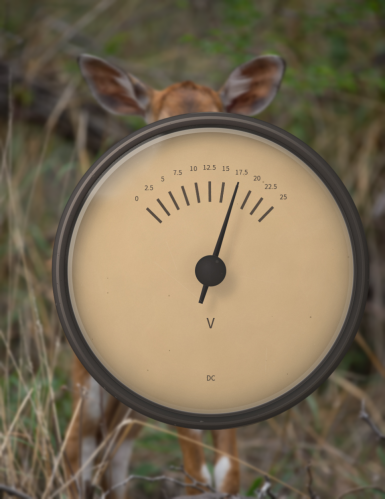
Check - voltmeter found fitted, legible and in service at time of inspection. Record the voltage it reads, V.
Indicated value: 17.5 V
